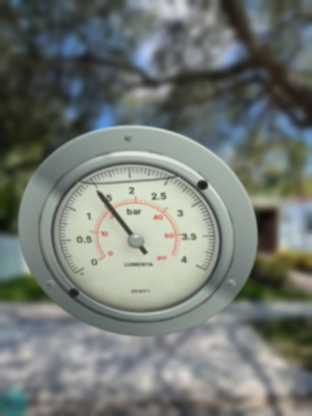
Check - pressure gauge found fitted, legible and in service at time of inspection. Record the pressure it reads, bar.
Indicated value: 1.5 bar
